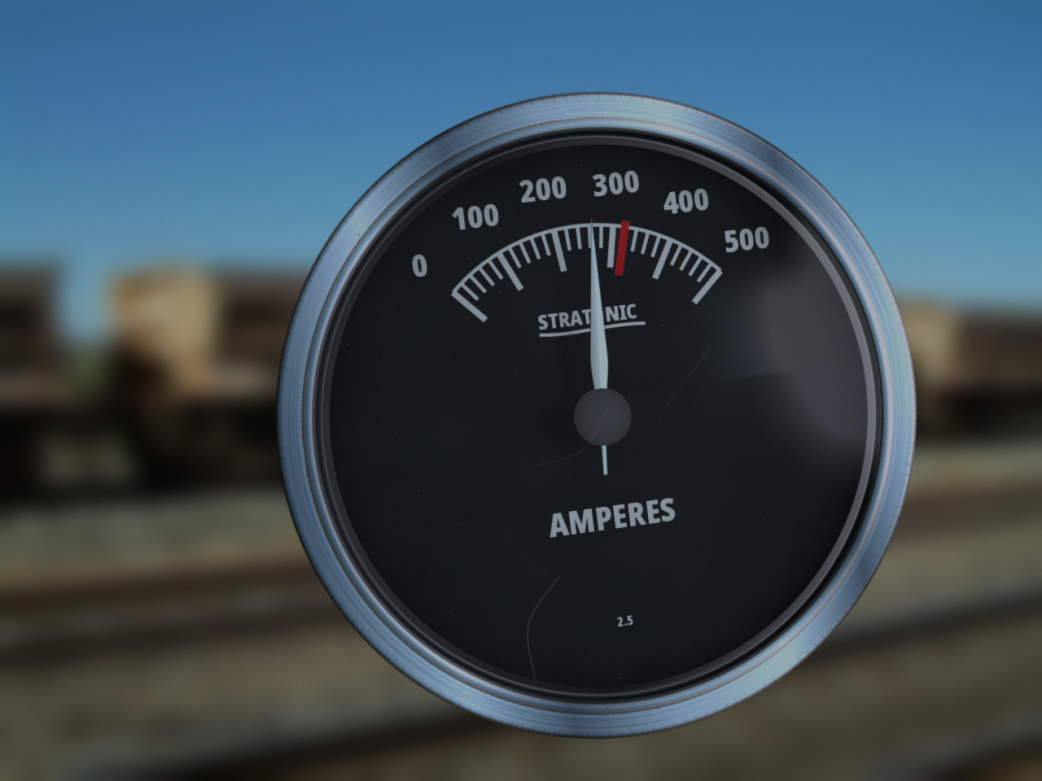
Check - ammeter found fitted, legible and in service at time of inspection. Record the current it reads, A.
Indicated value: 260 A
